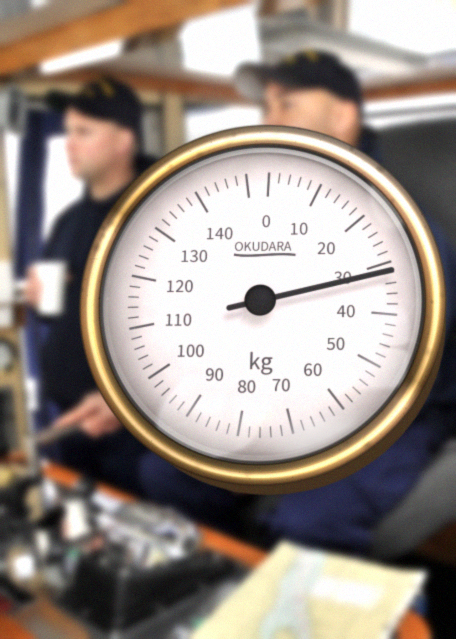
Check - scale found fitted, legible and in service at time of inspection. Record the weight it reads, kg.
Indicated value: 32 kg
